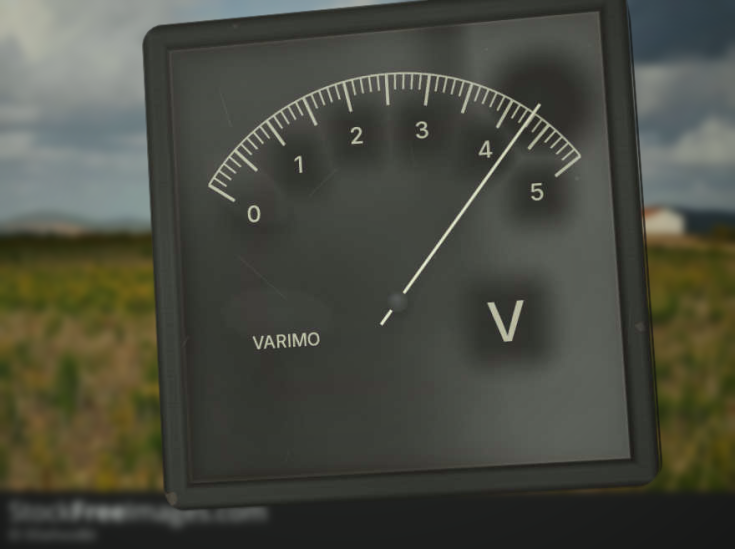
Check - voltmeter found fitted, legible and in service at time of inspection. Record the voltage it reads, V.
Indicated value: 4.3 V
